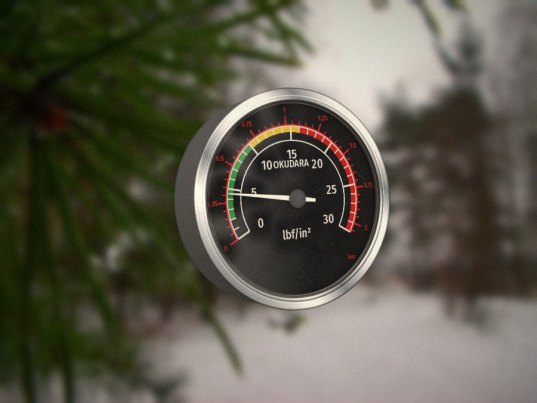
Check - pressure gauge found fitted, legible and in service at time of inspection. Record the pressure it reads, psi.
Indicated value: 4.5 psi
